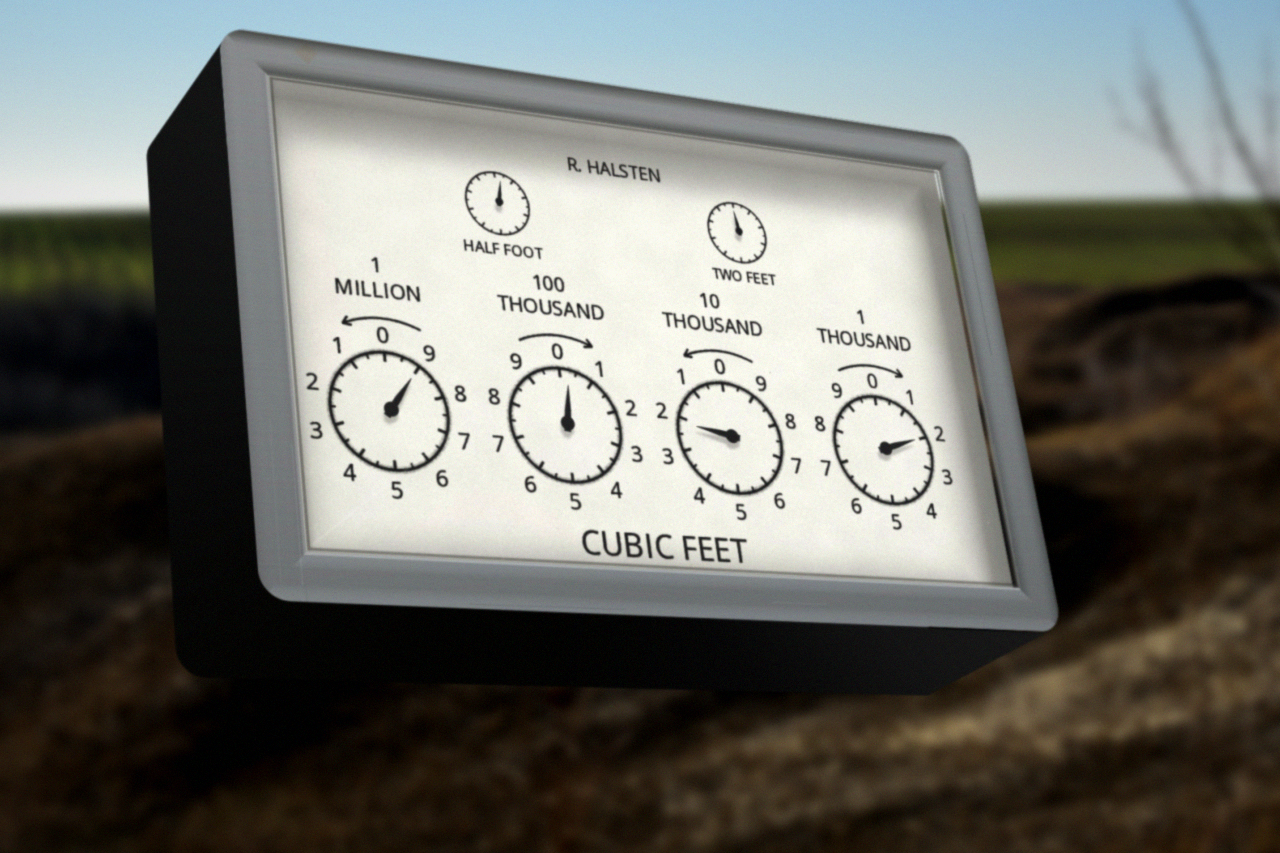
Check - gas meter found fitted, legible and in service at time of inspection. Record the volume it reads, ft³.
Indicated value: 902200 ft³
